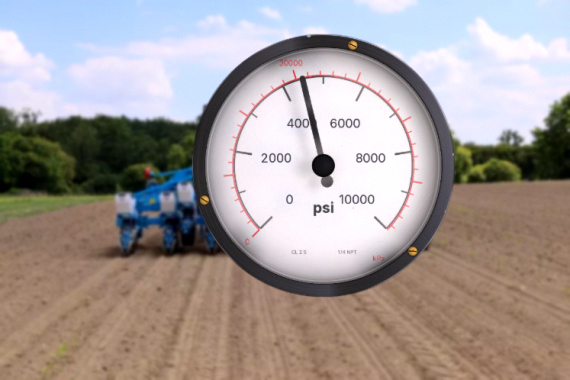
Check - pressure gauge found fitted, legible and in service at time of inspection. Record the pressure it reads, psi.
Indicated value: 4500 psi
